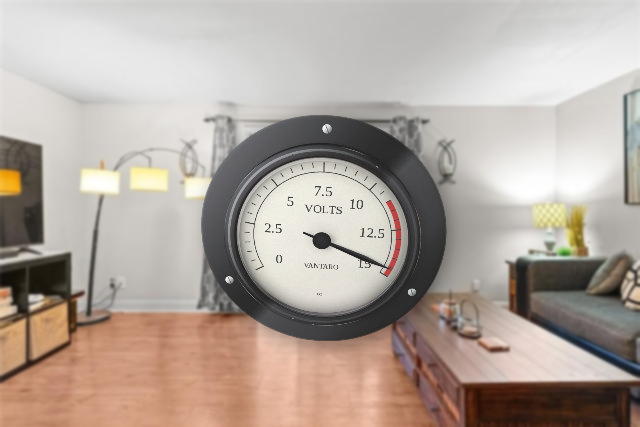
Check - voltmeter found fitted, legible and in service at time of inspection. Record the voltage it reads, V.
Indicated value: 14.5 V
